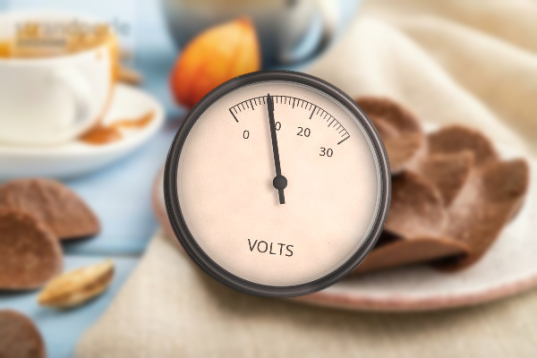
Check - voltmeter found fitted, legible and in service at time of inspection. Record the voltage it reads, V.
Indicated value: 9 V
